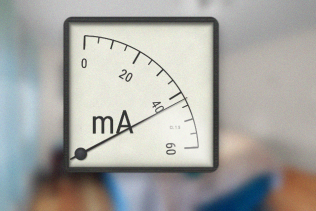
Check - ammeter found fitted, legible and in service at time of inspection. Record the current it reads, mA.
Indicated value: 42.5 mA
